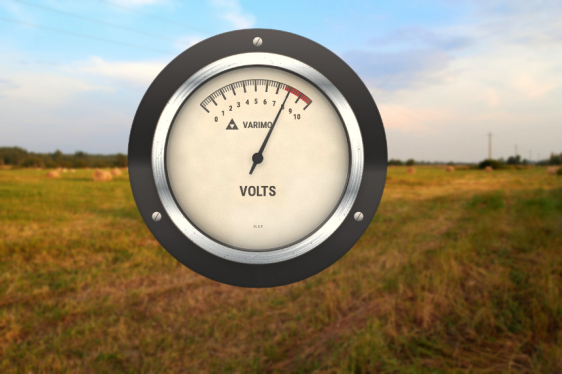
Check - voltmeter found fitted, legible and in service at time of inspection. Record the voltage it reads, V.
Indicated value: 8 V
